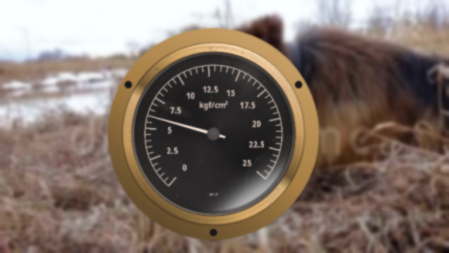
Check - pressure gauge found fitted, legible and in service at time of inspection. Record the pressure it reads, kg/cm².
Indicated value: 6 kg/cm²
